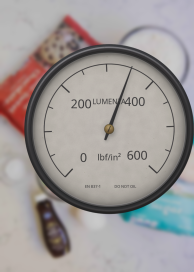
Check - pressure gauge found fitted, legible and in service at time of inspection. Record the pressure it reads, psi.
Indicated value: 350 psi
